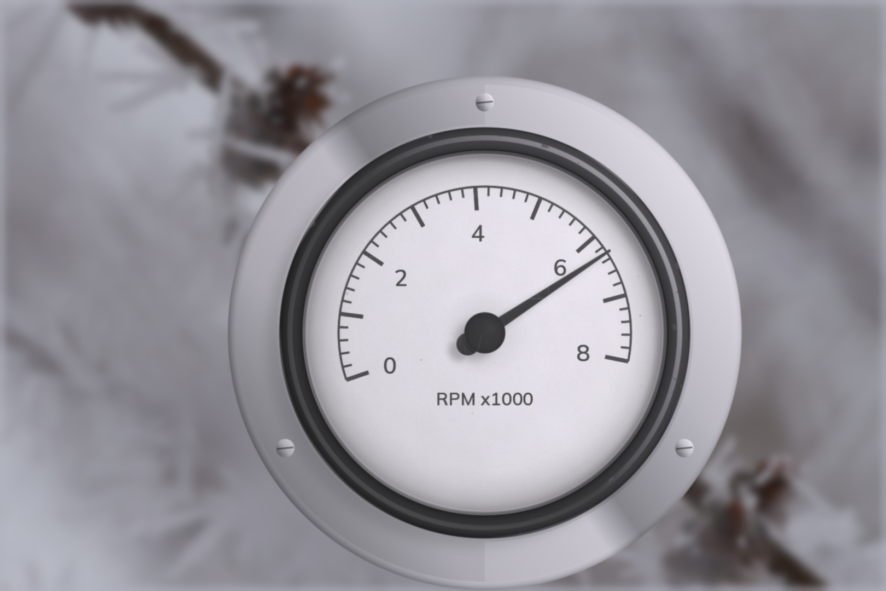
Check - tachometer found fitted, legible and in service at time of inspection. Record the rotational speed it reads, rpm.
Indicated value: 6300 rpm
